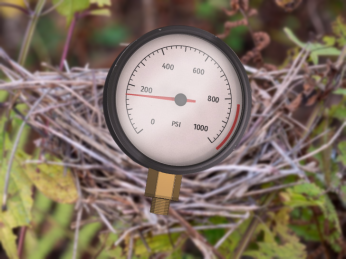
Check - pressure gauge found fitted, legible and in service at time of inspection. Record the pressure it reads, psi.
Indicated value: 160 psi
